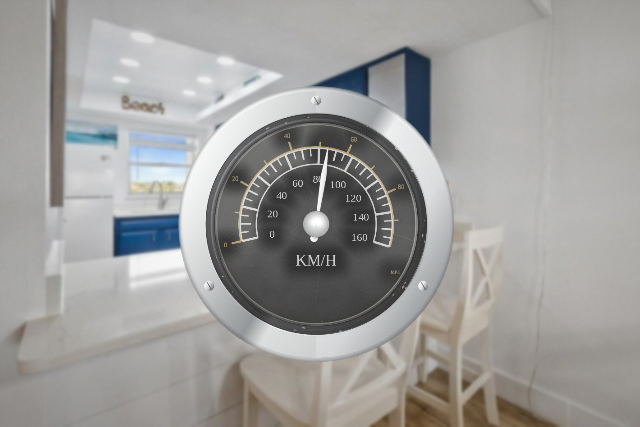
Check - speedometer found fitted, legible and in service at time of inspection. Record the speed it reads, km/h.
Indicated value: 85 km/h
